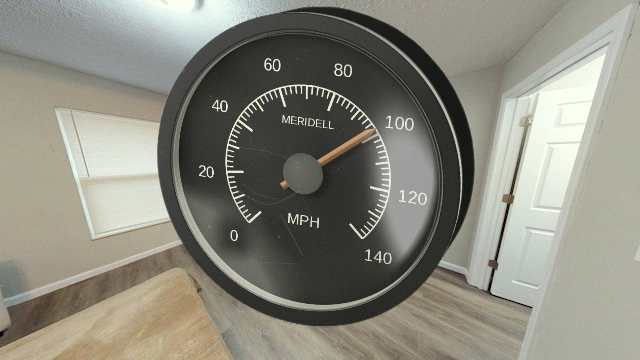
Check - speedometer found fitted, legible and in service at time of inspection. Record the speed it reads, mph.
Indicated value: 98 mph
